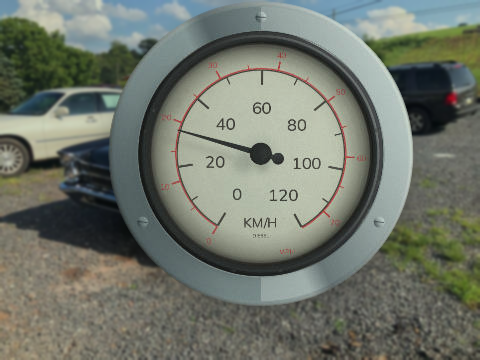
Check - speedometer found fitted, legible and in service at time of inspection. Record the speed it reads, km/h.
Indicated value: 30 km/h
